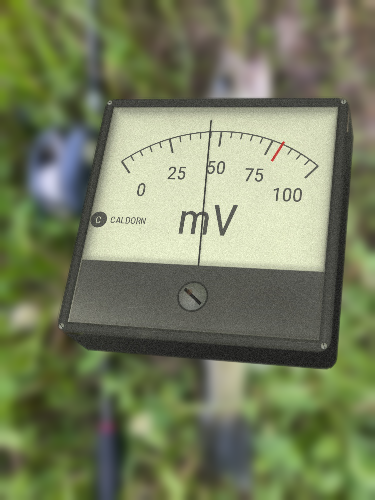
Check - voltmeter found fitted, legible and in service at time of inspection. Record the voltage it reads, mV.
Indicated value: 45 mV
